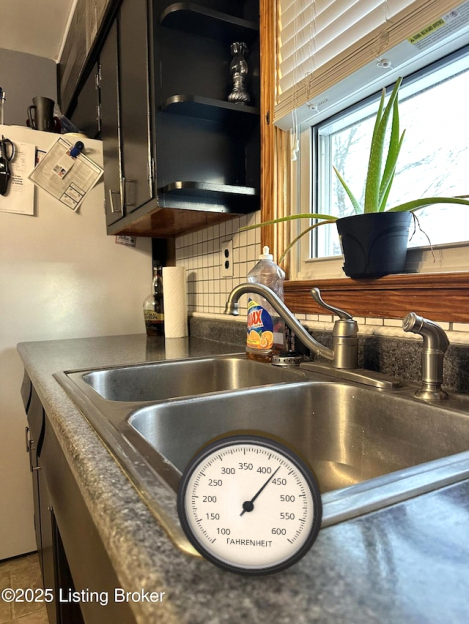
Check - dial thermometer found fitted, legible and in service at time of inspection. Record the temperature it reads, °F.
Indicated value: 425 °F
